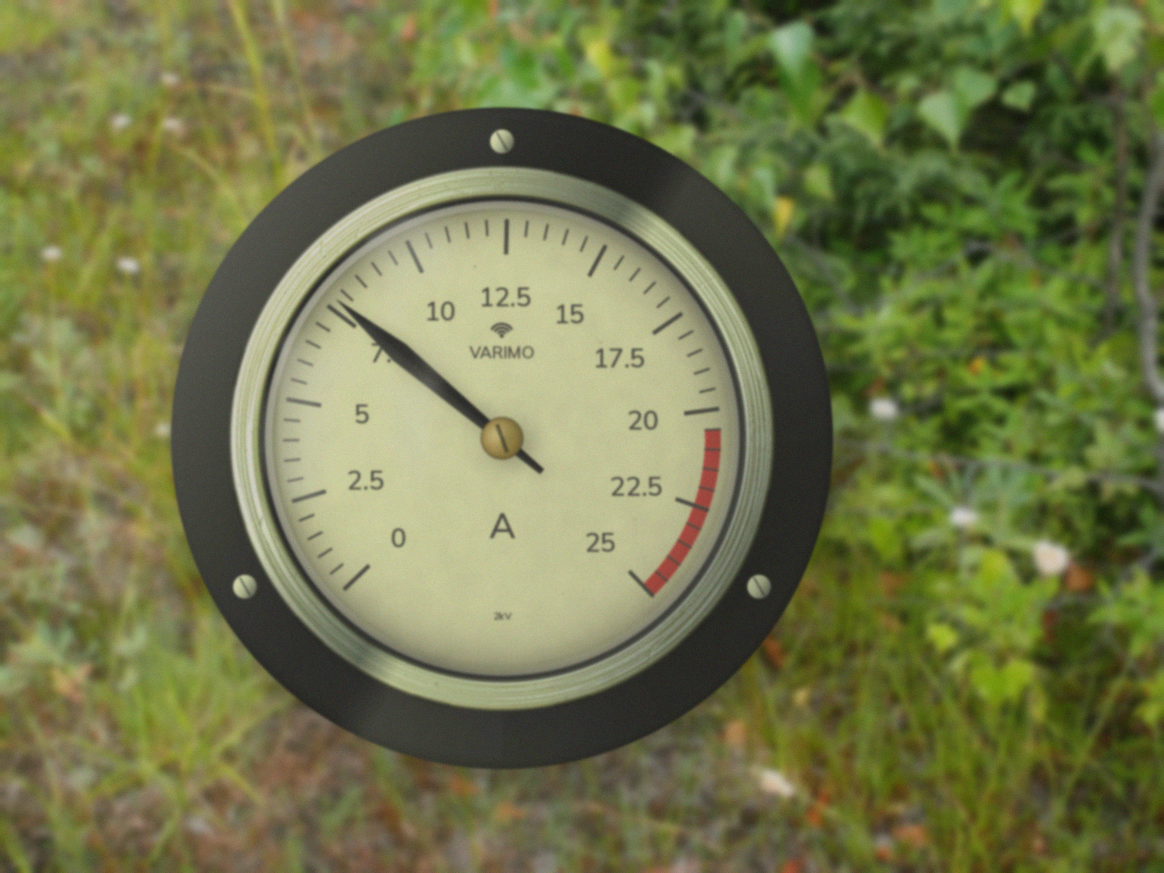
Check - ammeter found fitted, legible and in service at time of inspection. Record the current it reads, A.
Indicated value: 7.75 A
